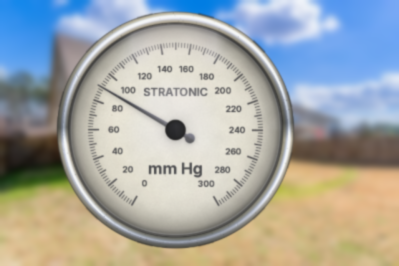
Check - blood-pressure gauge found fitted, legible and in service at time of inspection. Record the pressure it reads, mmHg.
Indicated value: 90 mmHg
